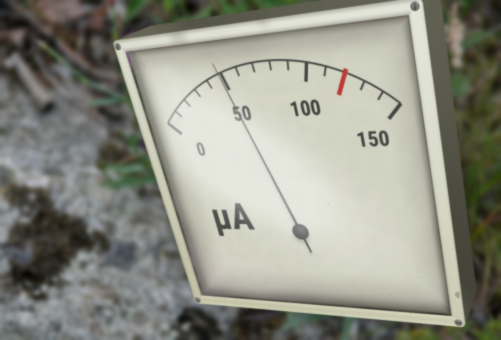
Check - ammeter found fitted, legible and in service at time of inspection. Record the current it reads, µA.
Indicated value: 50 µA
